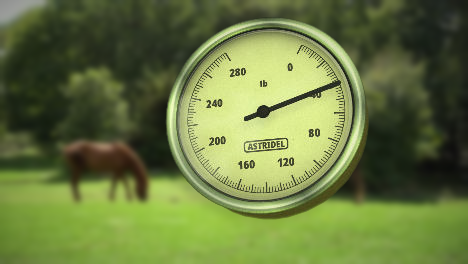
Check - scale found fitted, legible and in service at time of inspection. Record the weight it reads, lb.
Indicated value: 40 lb
